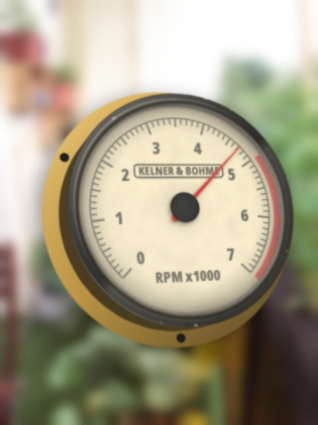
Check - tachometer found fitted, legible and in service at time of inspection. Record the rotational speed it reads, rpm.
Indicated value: 4700 rpm
